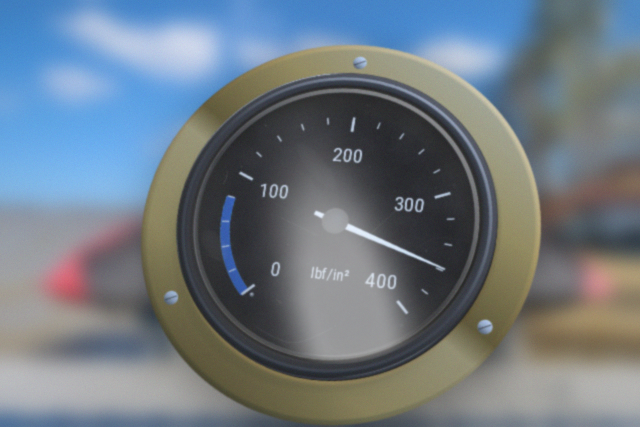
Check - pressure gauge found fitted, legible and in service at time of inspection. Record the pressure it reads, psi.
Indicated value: 360 psi
